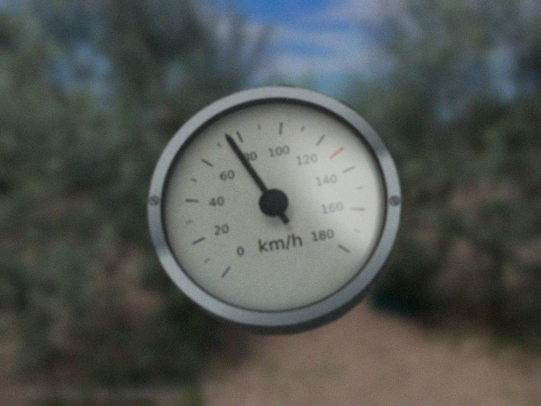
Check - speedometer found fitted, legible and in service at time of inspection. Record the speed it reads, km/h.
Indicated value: 75 km/h
